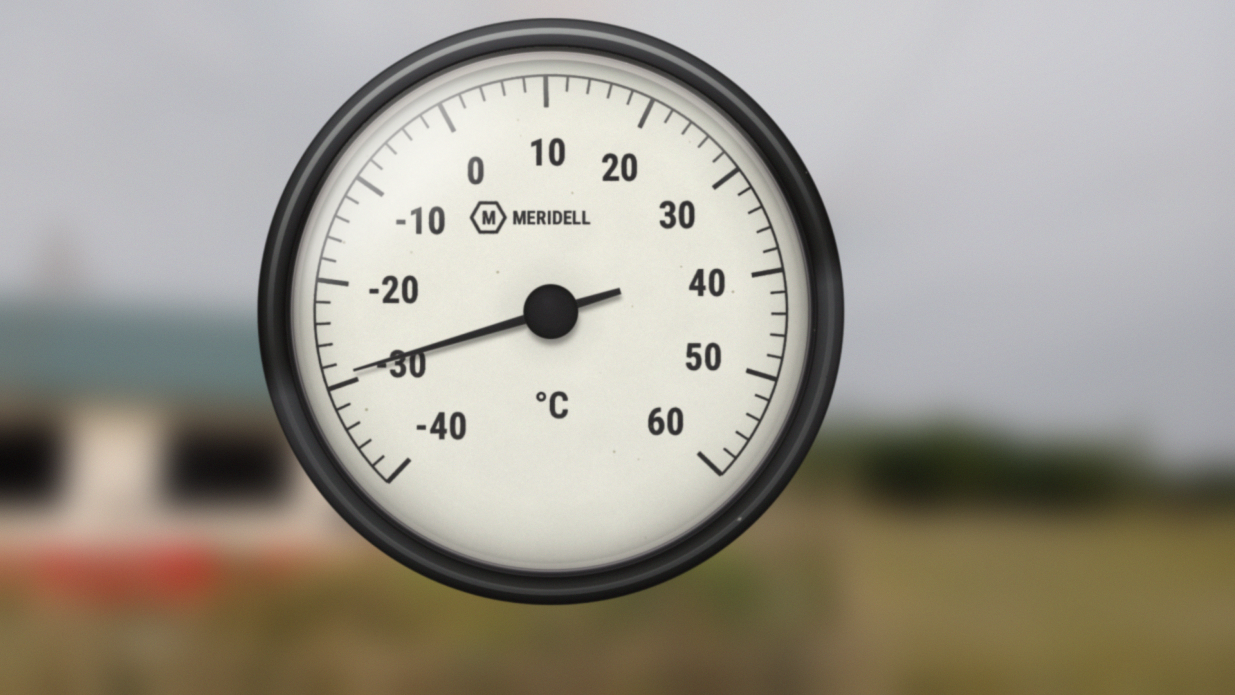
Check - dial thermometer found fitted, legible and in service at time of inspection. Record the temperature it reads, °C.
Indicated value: -29 °C
